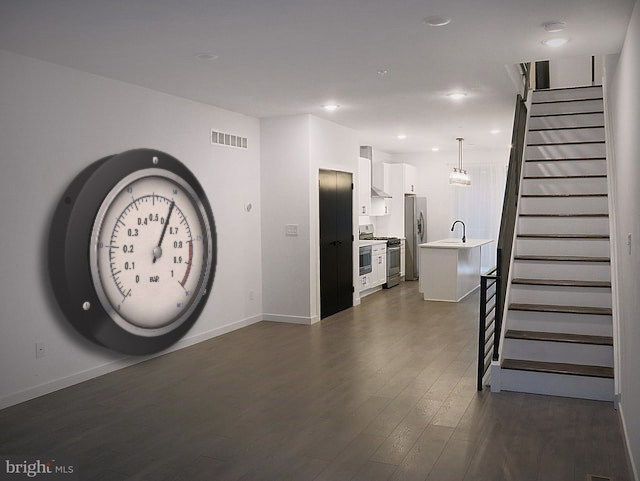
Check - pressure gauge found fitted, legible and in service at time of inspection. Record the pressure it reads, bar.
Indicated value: 0.6 bar
